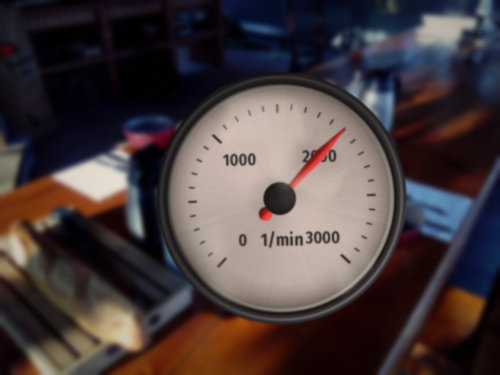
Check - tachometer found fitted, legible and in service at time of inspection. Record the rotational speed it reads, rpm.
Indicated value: 2000 rpm
